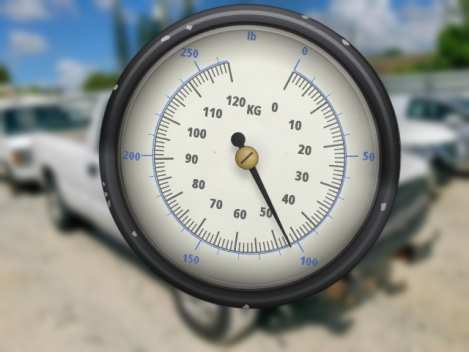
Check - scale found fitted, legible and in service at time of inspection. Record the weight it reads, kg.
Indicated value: 47 kg
